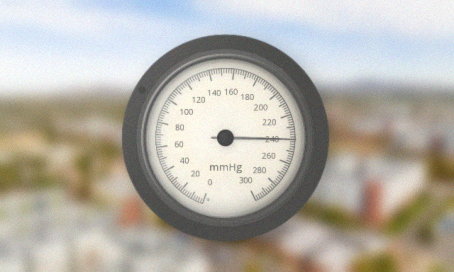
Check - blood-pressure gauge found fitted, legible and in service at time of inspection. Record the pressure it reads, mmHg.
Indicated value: 240 mmHg
